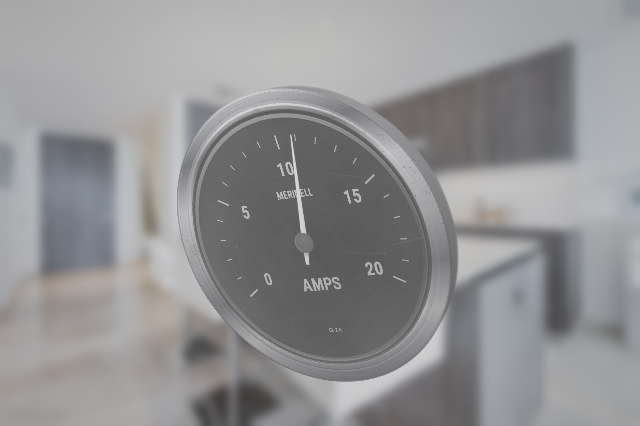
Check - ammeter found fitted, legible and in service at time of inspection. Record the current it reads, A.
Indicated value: 11 A
